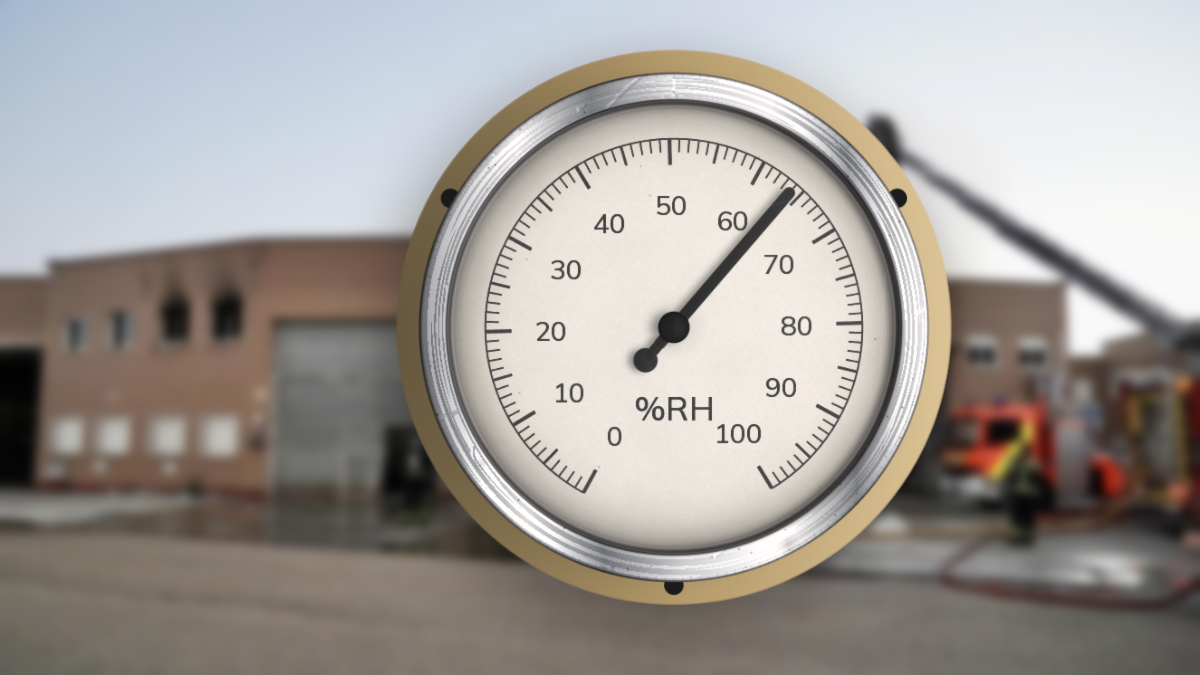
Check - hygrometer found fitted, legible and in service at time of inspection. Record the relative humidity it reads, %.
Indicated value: 64 %
